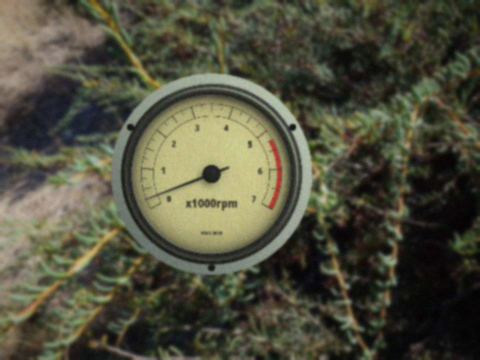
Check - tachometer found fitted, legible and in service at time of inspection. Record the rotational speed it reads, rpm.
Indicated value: 250 rpm
